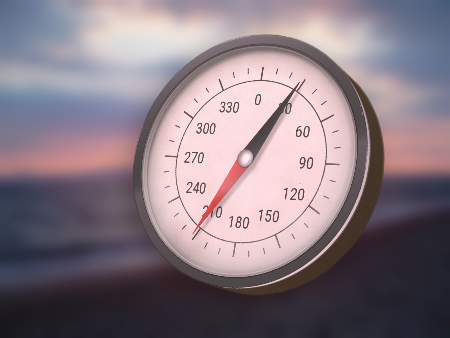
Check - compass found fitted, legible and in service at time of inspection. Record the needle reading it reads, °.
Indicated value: 210 °
